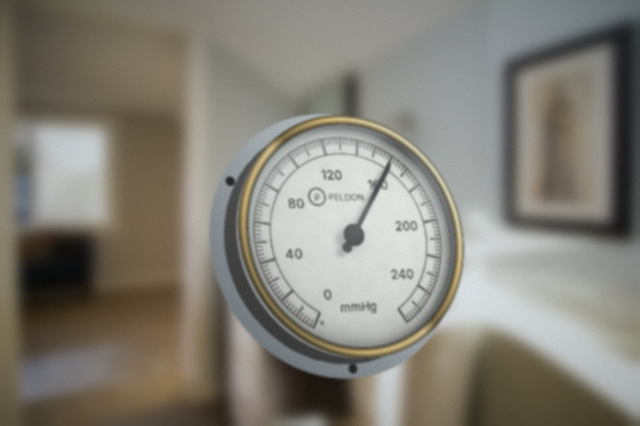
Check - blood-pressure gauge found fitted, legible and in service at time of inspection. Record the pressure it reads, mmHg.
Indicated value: 160 mmHg
